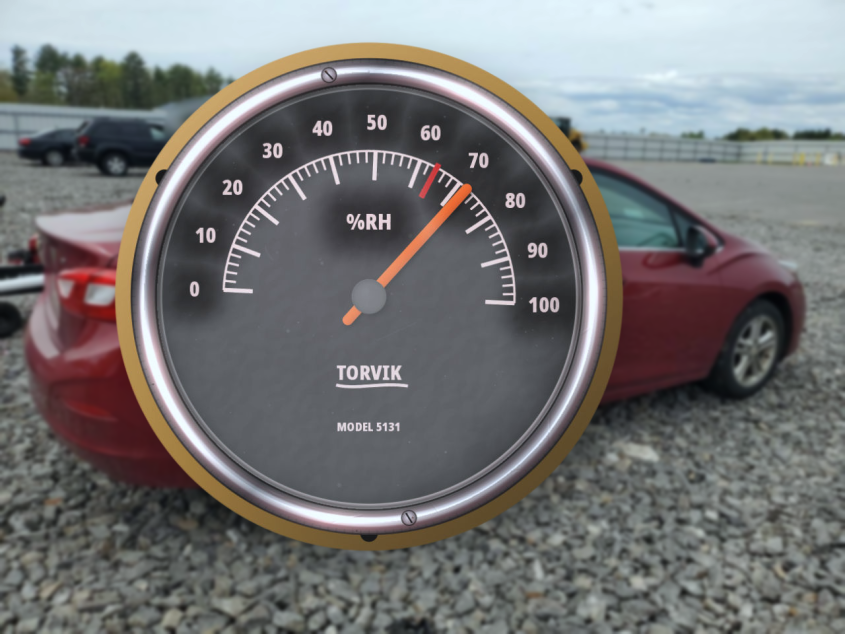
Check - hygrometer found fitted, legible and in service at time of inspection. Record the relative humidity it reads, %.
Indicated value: 72 %
